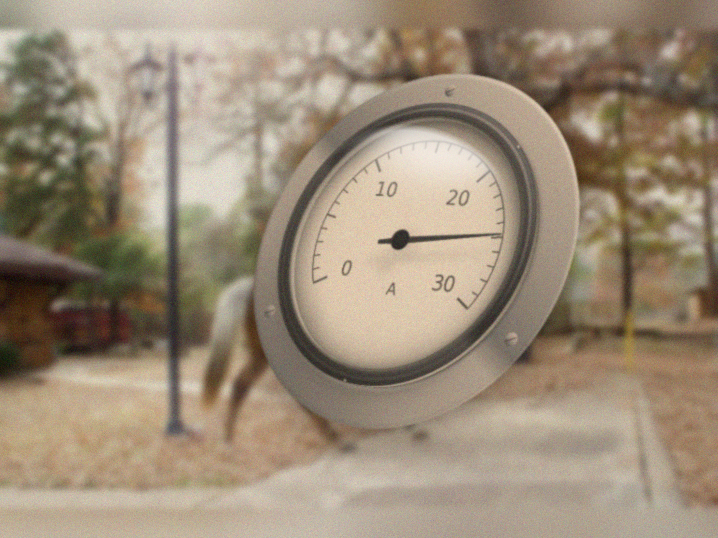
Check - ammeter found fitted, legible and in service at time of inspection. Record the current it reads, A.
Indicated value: 25 A
